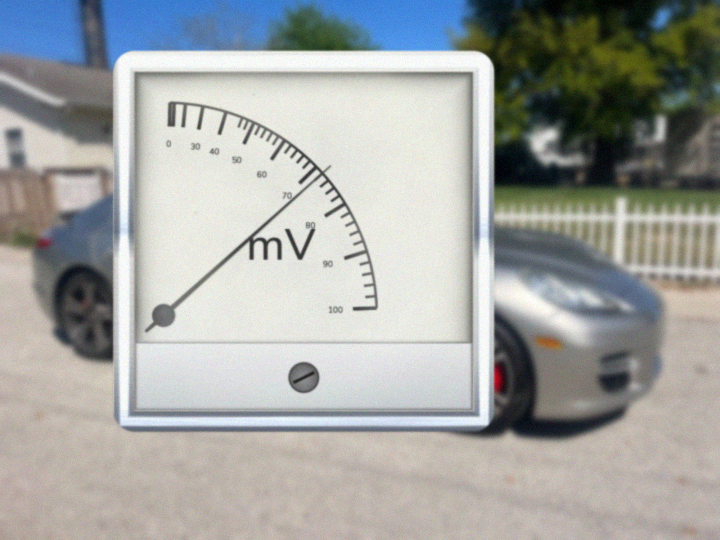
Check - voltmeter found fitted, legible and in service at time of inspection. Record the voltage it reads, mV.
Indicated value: 72 mV
